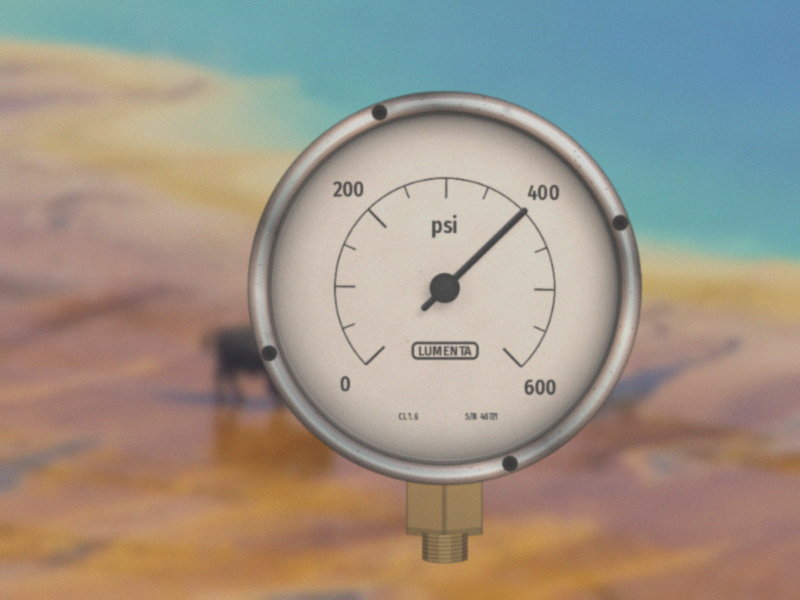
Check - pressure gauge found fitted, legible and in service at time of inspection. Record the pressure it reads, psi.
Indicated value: 400 psi
